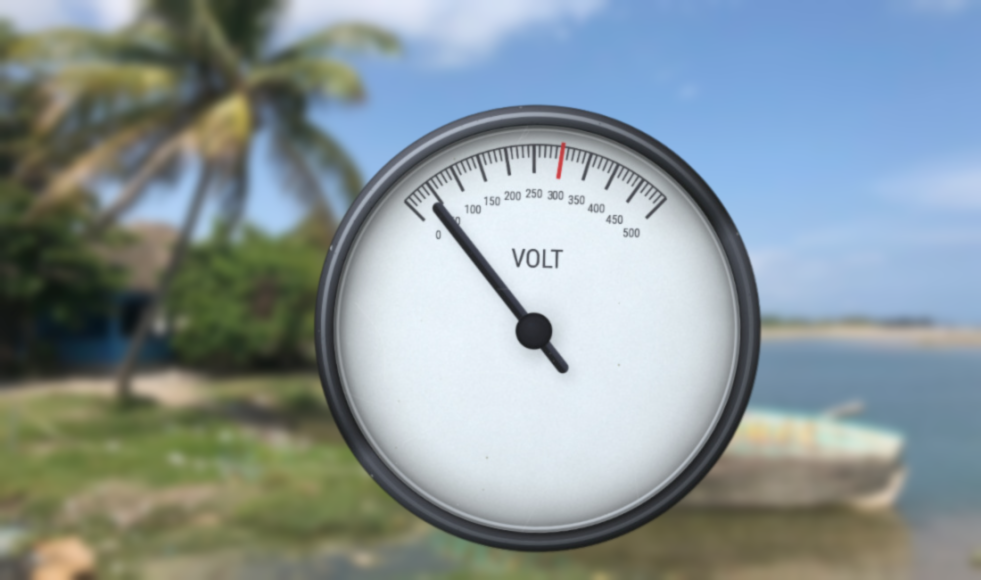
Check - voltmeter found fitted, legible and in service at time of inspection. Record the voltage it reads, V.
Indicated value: 40 V
